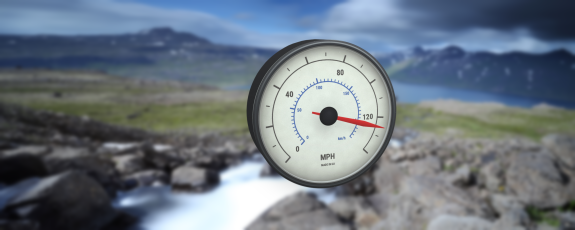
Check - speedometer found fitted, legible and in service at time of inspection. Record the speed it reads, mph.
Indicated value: 125 mph
